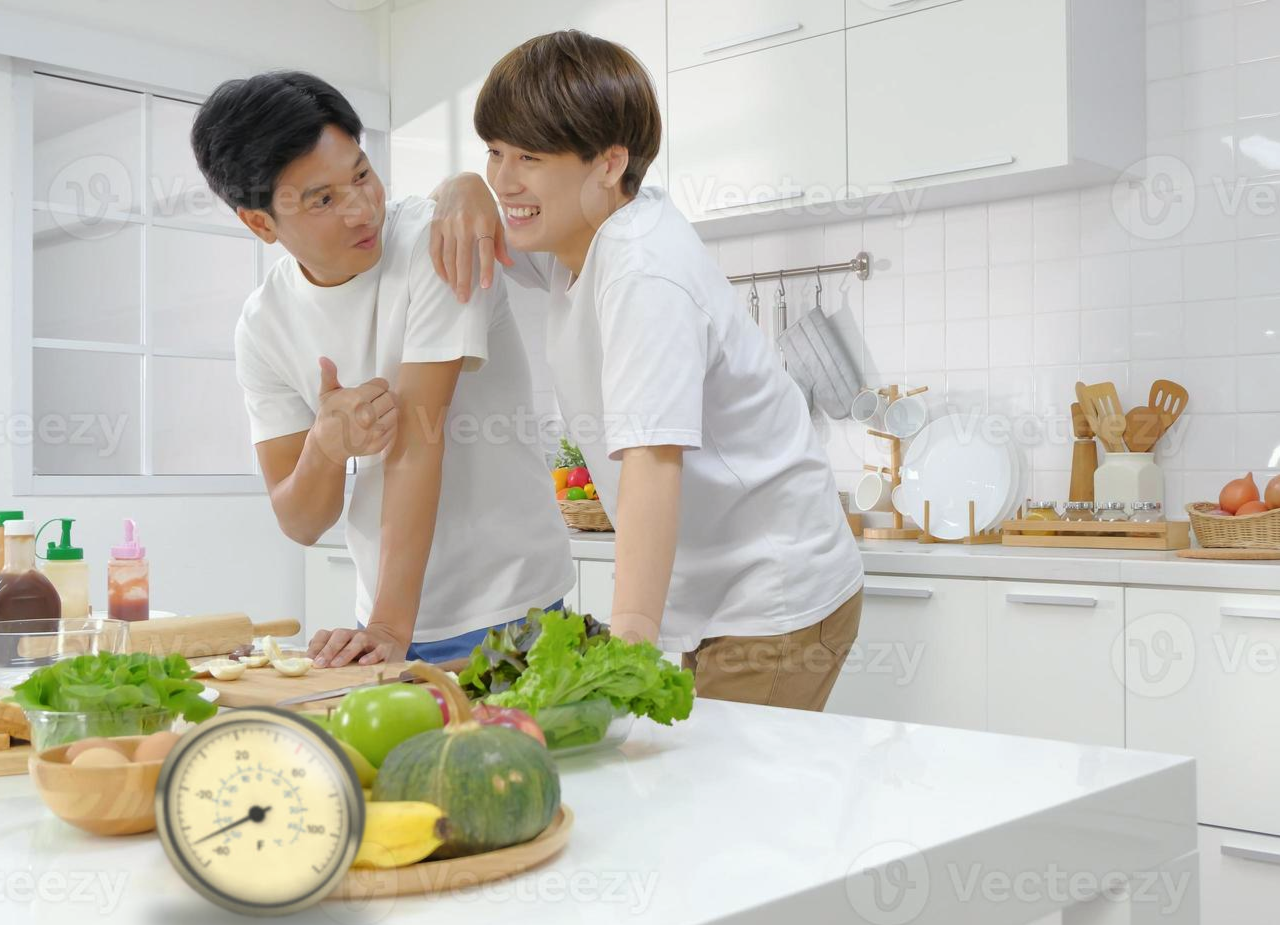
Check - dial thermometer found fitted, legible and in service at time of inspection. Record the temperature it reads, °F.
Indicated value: -48 °F
